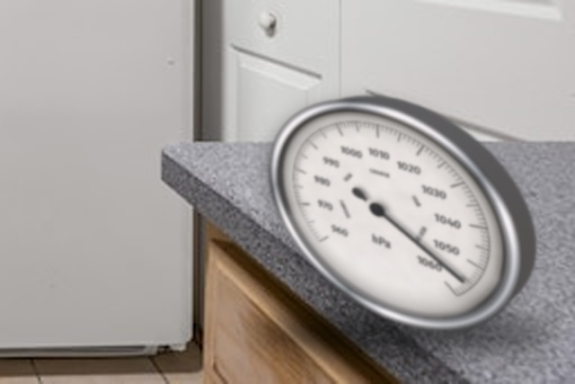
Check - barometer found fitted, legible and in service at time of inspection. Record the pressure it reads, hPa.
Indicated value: 1055 hPa
